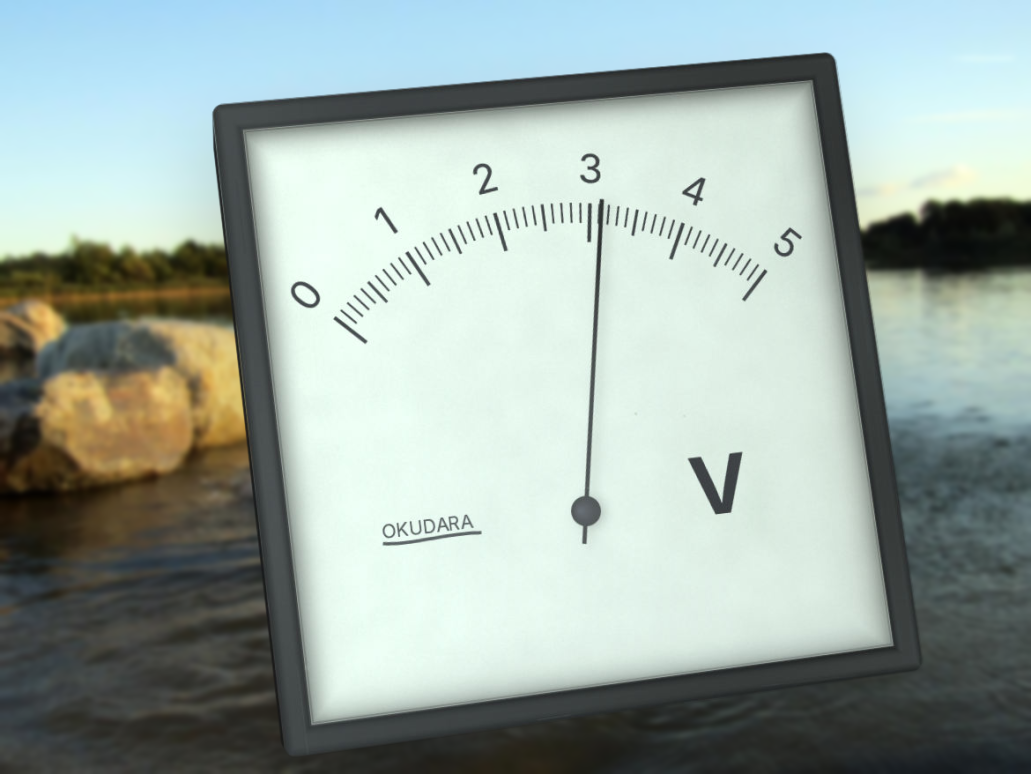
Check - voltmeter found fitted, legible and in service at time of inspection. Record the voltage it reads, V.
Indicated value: 3.1 V
